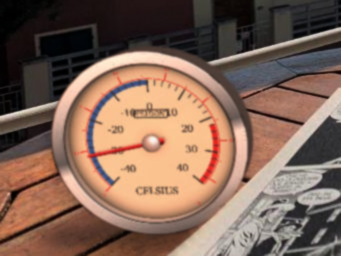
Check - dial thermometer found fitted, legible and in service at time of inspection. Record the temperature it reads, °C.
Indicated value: -30 °C
